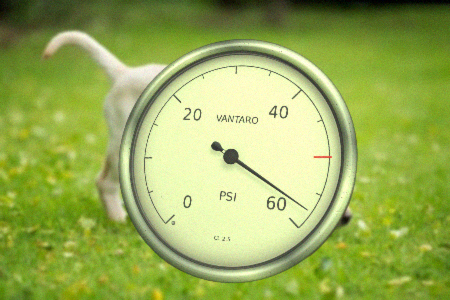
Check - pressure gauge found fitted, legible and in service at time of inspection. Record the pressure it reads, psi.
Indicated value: 57.5 psi
